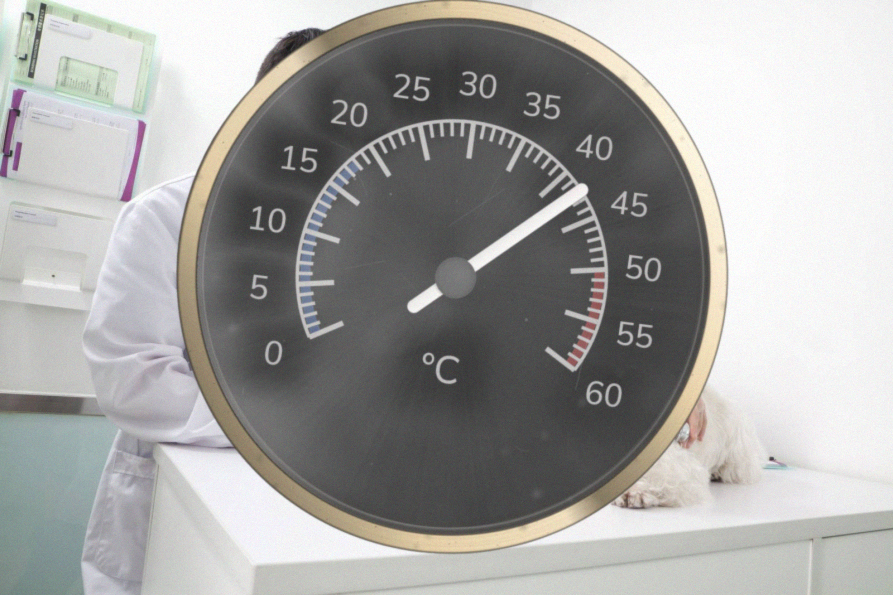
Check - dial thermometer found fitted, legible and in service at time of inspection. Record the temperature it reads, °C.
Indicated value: 42 °C
